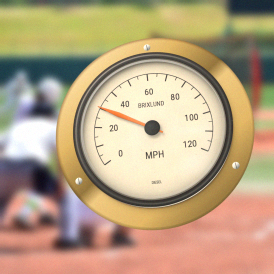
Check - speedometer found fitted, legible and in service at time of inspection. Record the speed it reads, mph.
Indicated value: 30 mph
